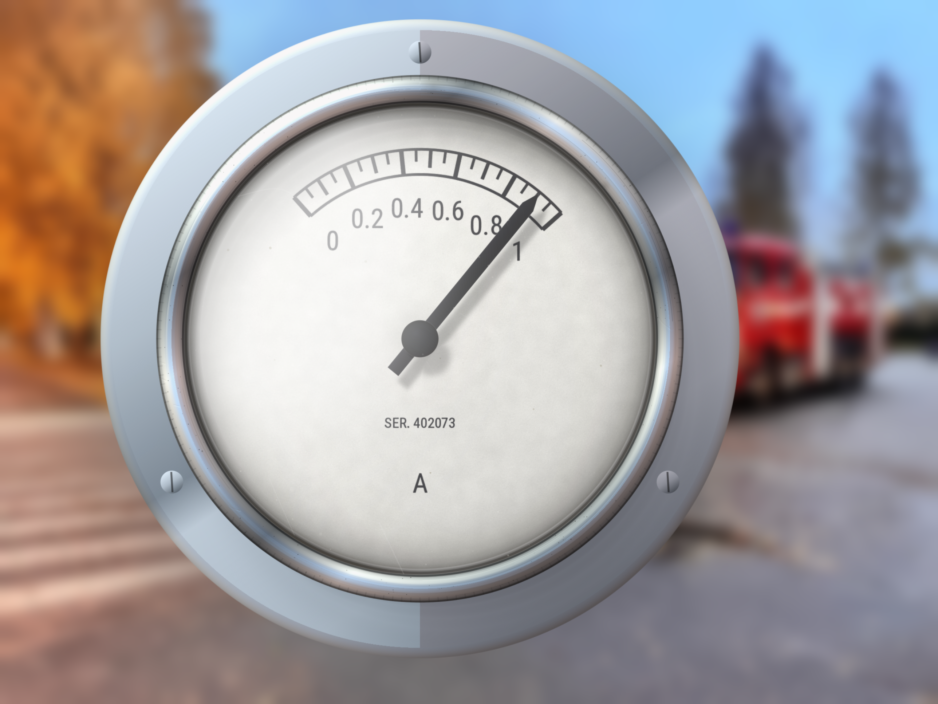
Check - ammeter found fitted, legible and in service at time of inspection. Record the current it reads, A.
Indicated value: 0.9 A
